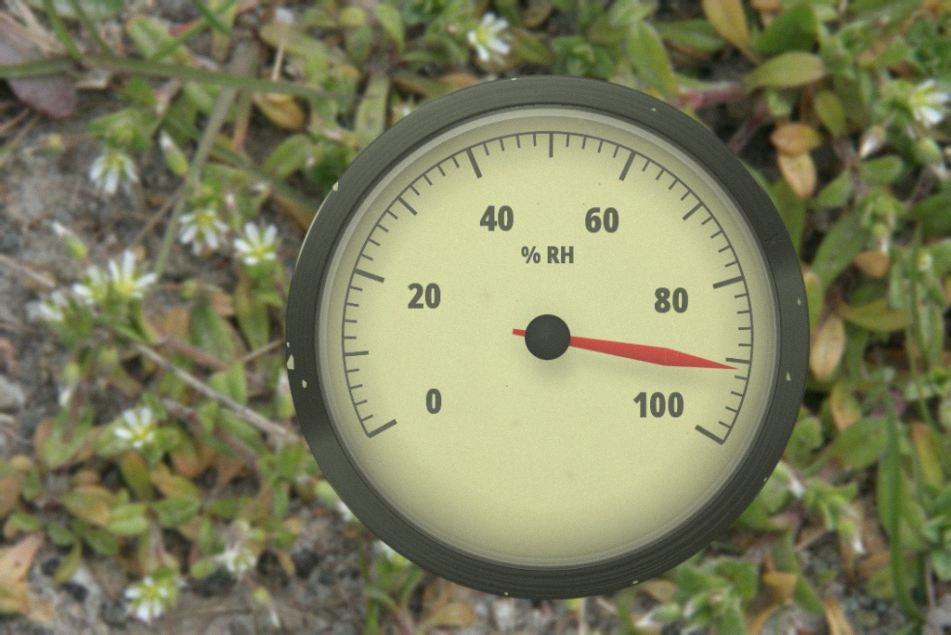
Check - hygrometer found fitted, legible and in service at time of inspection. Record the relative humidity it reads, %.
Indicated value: 91 %
